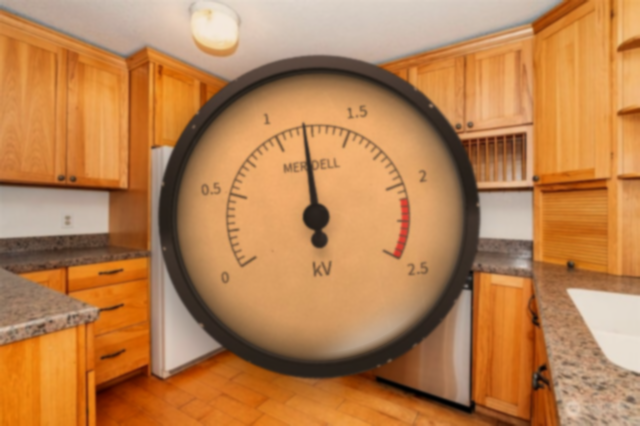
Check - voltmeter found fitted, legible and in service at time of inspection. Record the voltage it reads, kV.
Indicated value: 1.2 kV
